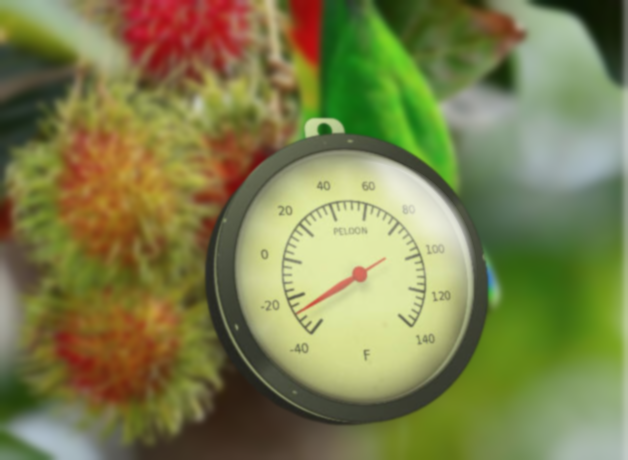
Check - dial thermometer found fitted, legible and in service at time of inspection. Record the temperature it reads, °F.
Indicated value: -28 °F
